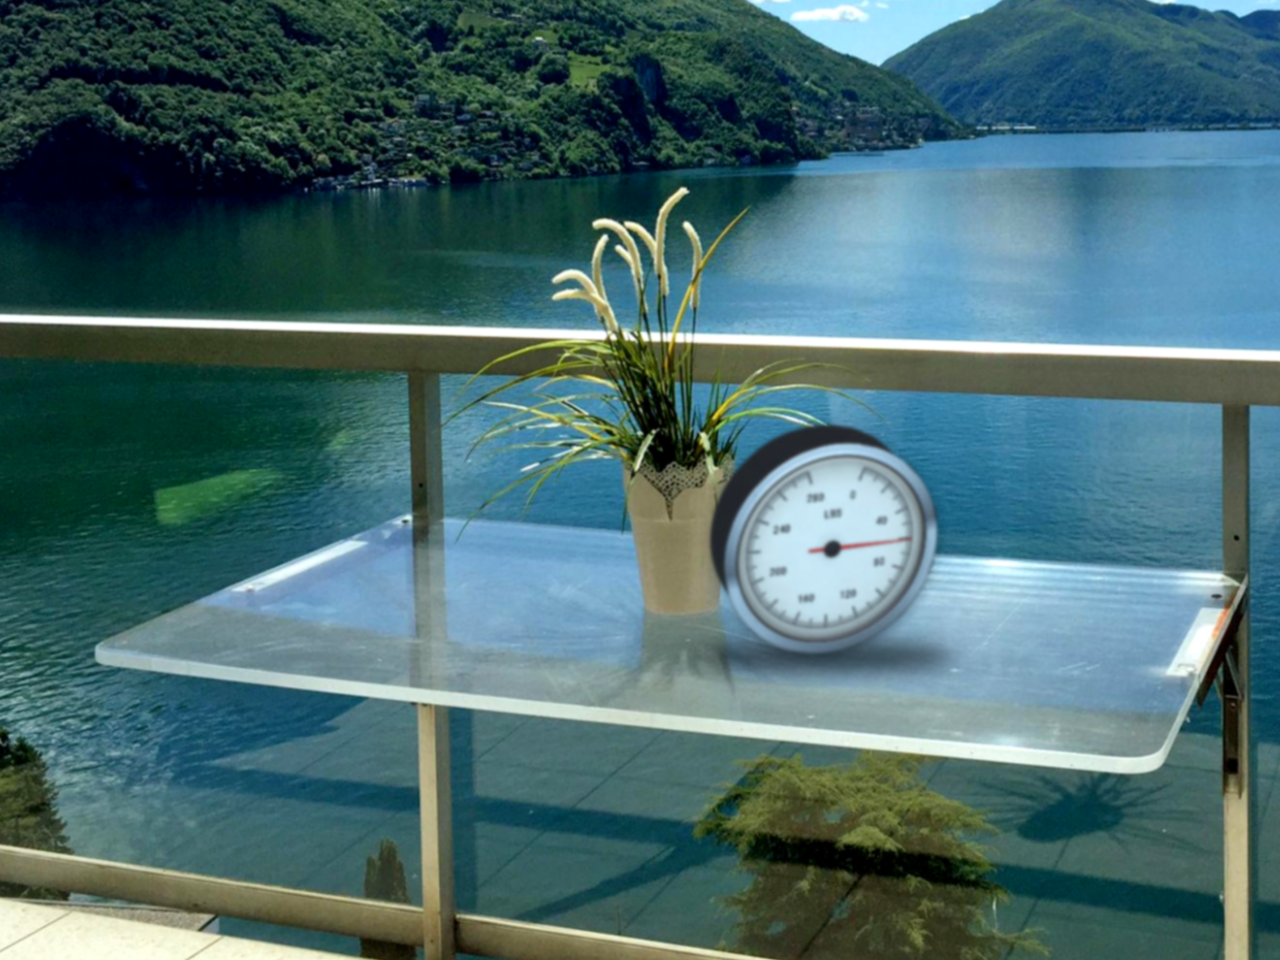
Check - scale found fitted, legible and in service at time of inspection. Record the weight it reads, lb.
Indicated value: 60 lb
